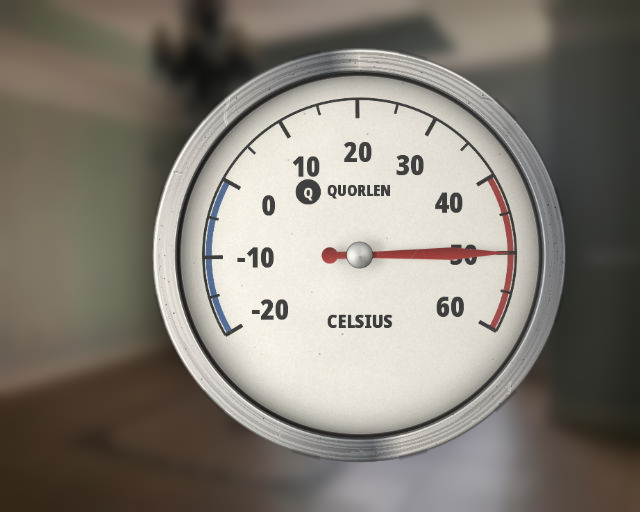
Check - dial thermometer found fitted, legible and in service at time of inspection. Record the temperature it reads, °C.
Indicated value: 50 °C
